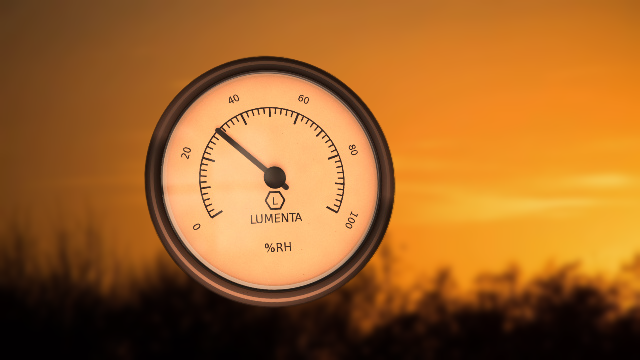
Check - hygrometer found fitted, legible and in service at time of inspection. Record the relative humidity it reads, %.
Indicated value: 30 %
